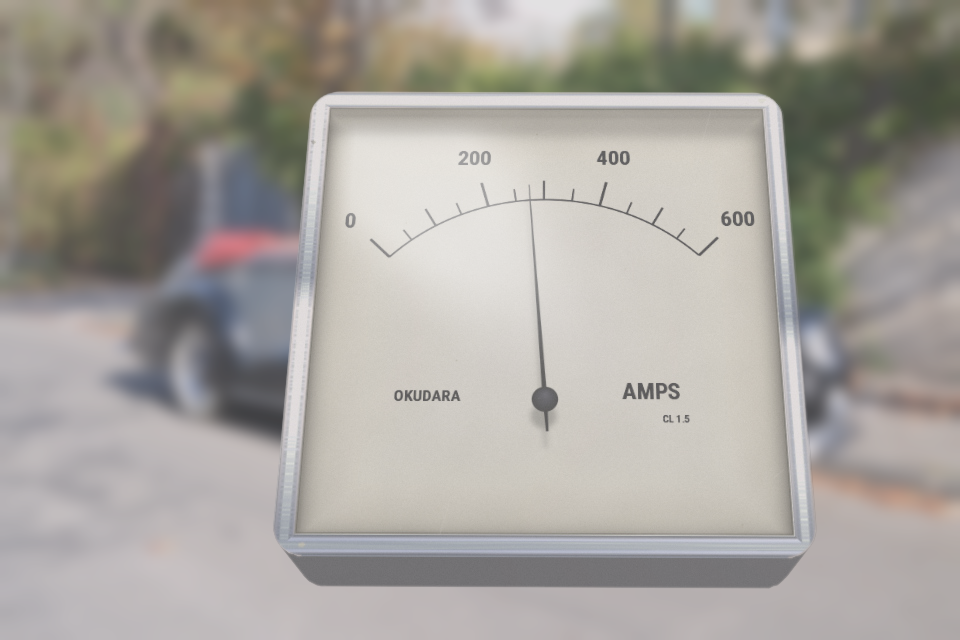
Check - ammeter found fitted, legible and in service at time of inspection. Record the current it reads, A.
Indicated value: 275 A
